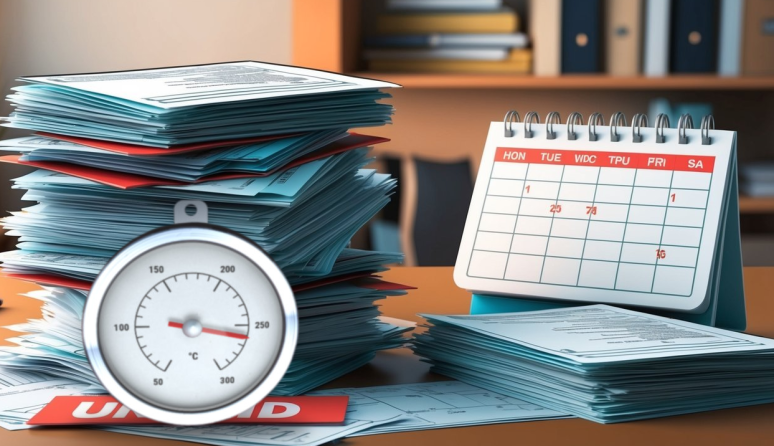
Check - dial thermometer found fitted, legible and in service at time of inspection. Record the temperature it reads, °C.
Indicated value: 260 °C
